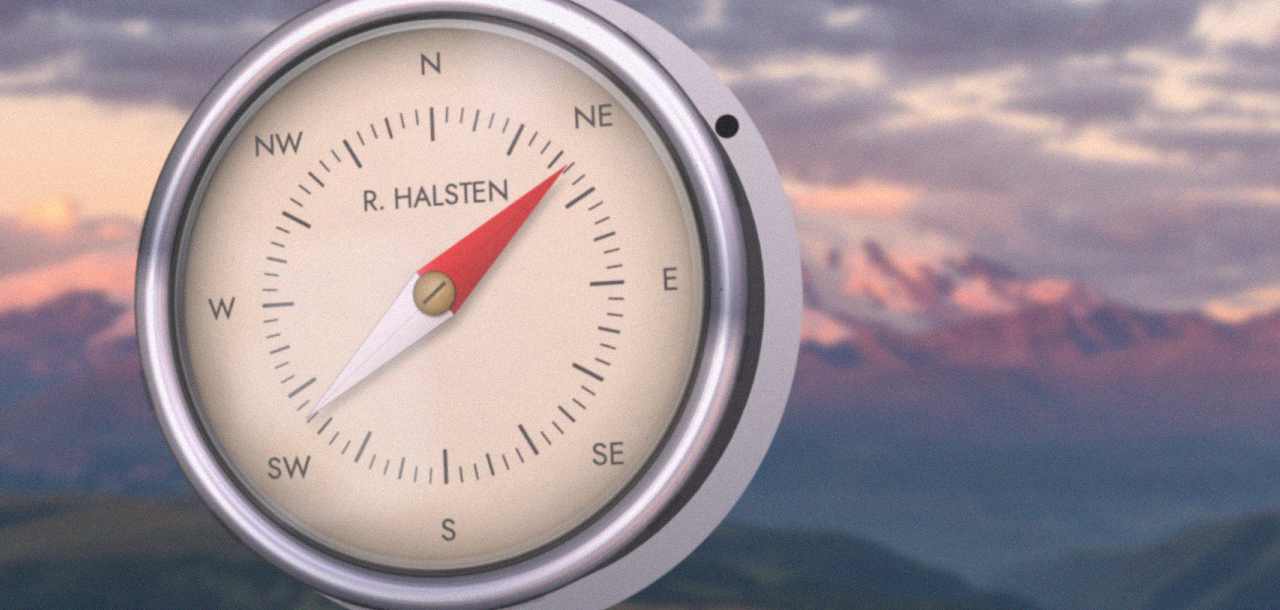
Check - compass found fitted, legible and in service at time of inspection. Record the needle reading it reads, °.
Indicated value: 50 °
